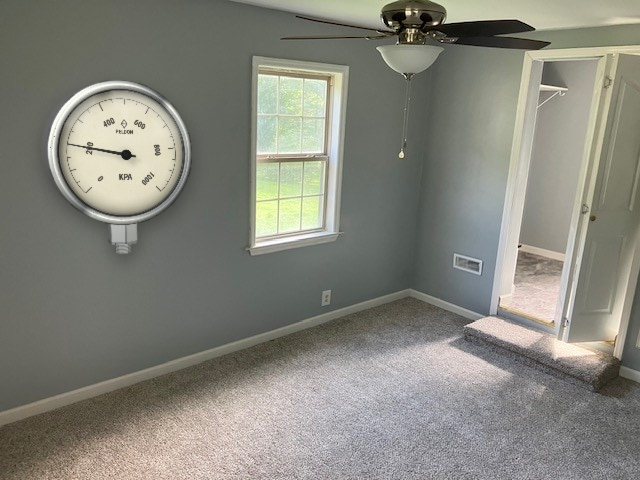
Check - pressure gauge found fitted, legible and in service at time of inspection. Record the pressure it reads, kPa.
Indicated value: 200 kPa
